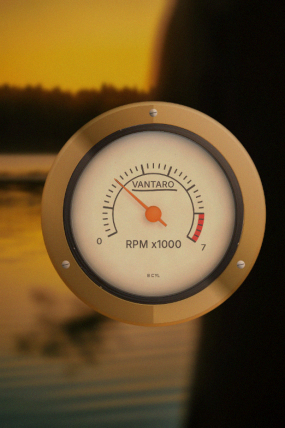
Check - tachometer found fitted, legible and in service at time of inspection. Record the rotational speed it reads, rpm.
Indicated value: 2000 rpm
